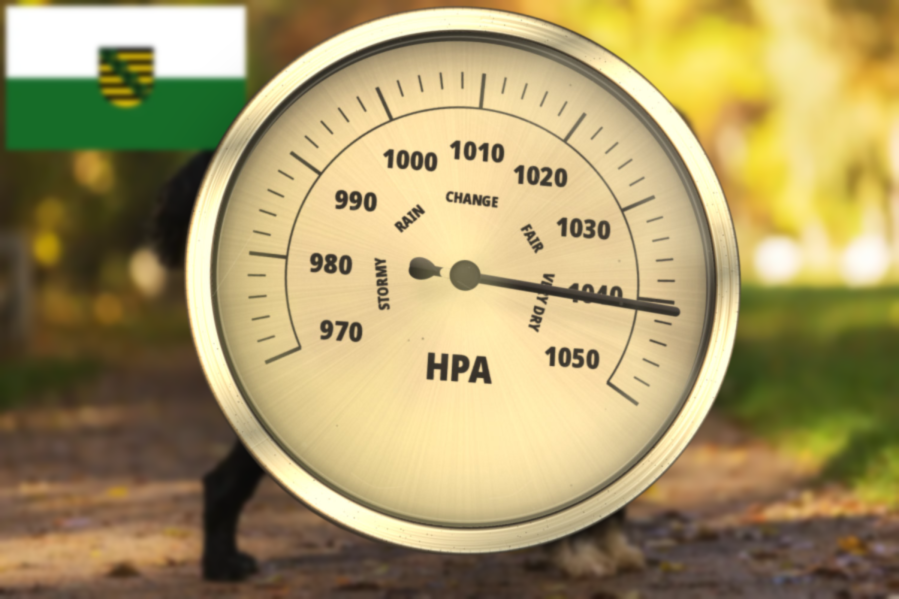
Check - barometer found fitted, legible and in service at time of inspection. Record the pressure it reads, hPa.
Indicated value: 1041 hPa
